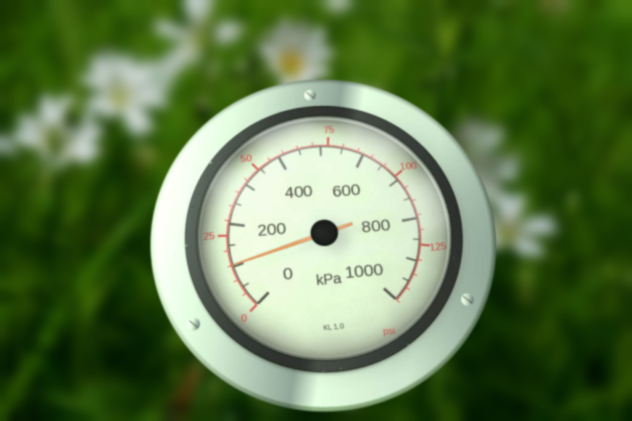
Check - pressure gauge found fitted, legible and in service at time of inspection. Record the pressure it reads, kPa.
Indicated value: 100 kPa
